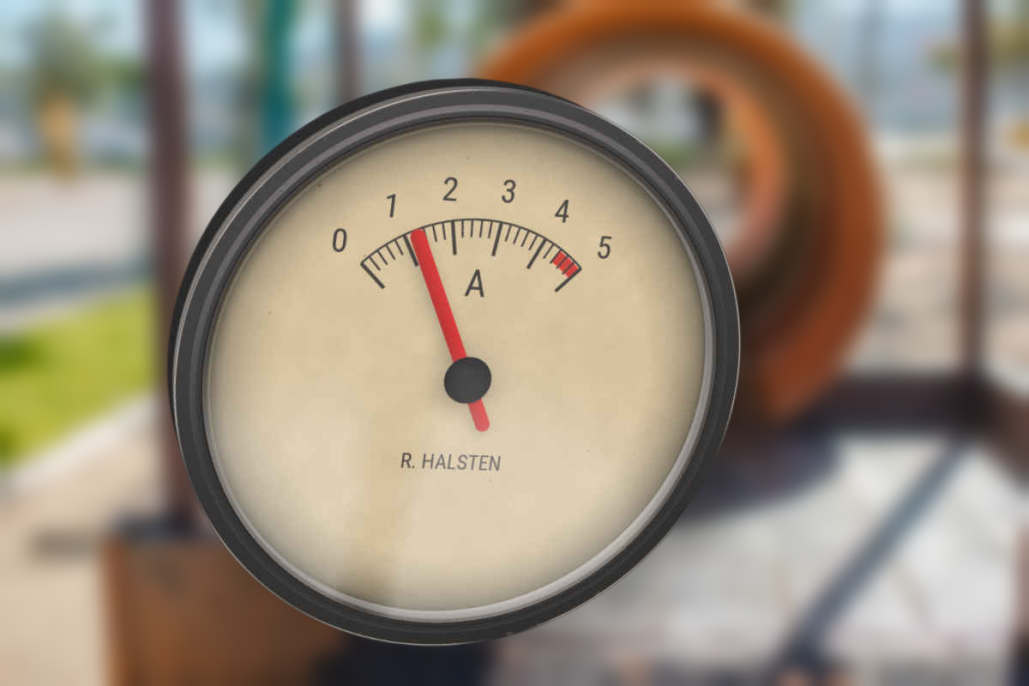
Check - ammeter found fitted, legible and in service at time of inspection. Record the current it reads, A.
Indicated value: 1.2 A
